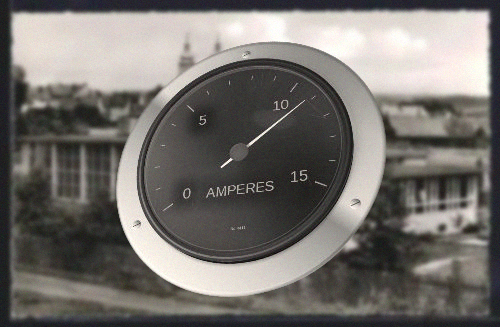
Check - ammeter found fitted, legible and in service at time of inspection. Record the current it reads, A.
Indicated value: 11 A
